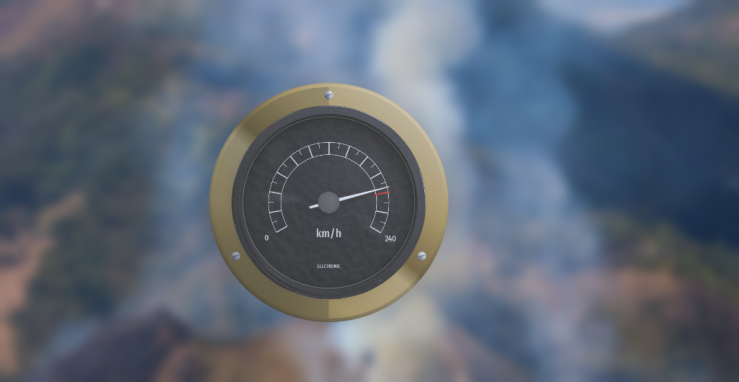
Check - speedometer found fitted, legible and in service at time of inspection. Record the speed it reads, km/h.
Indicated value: 195 km/h
